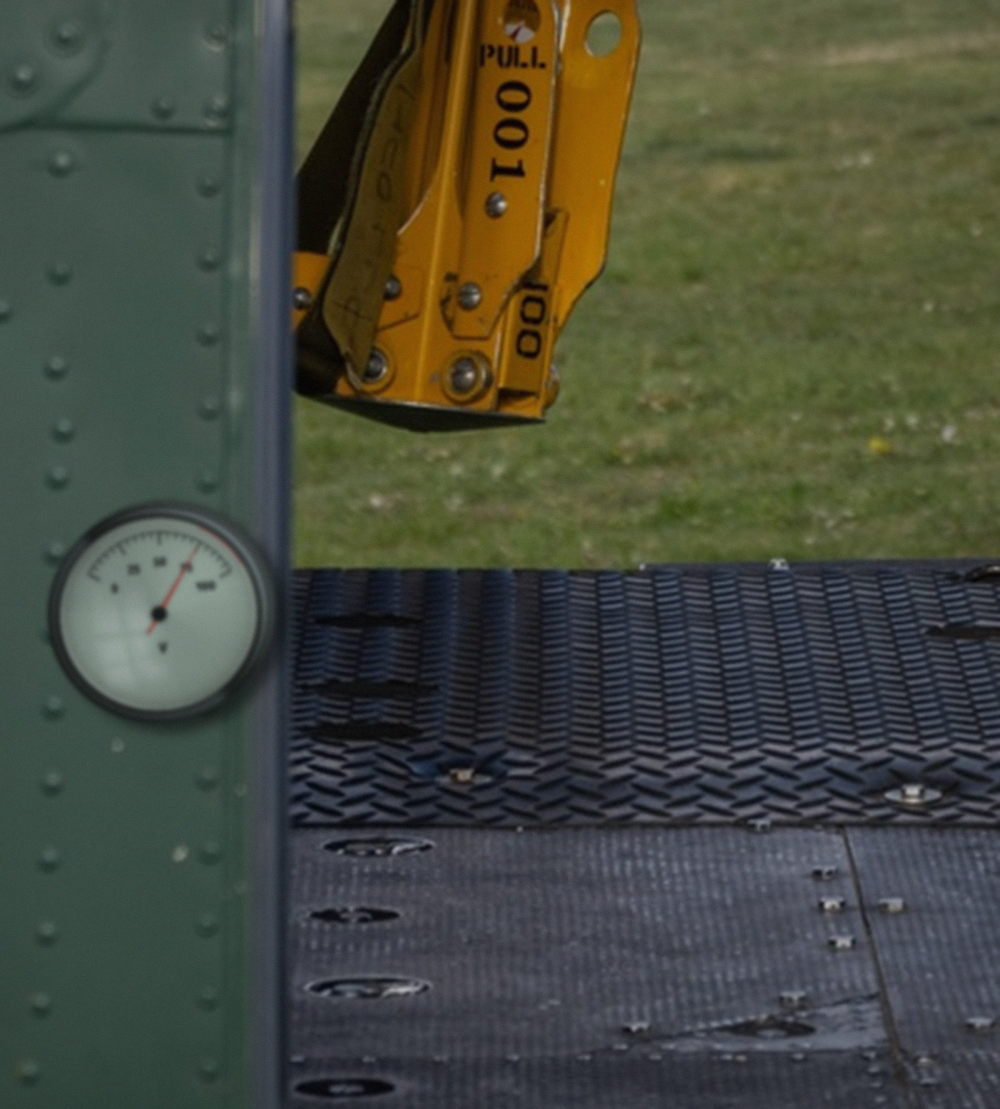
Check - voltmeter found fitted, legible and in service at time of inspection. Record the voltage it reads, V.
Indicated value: 75 V
